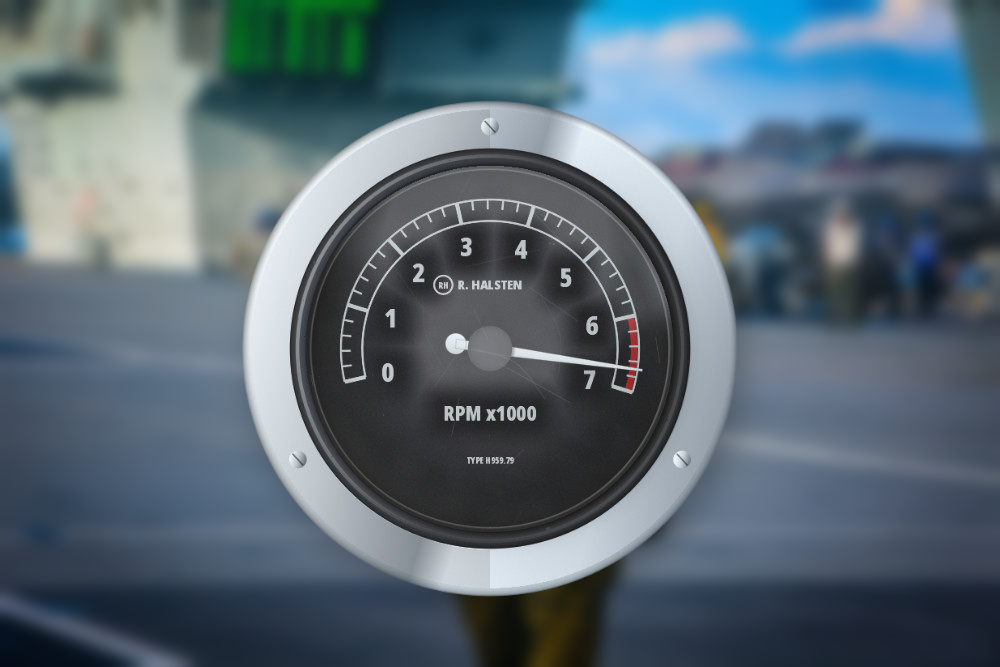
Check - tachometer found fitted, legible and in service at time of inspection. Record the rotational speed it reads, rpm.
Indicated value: 6700 rpm
